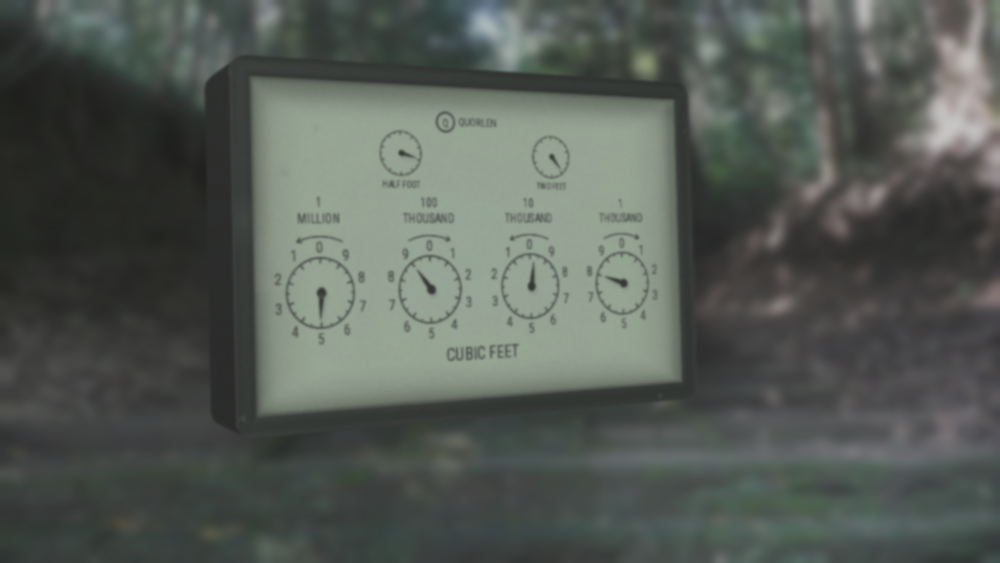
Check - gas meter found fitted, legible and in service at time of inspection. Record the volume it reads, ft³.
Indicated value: 489800 ft³
